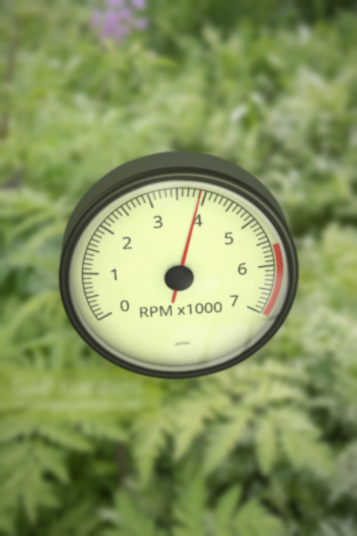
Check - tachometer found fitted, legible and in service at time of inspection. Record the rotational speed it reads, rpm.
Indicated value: 3900 rpm
